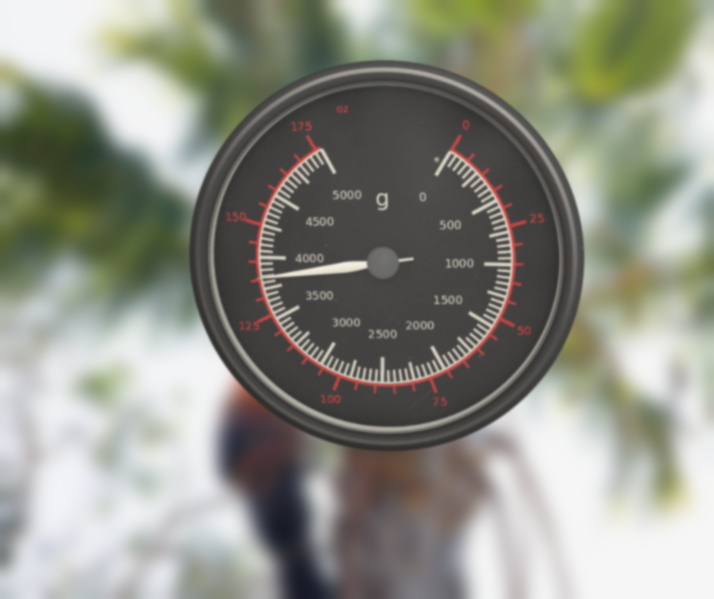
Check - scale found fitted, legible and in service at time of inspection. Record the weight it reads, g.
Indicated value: 3850 g
